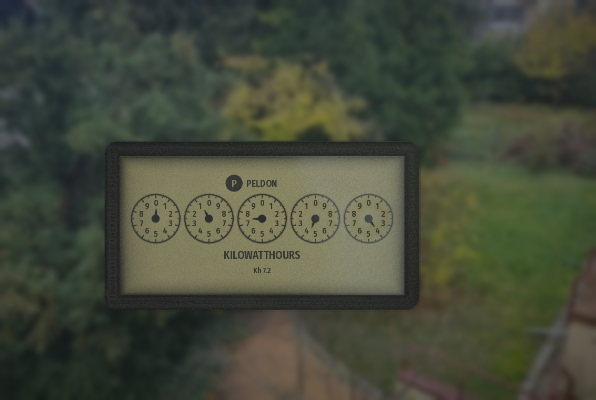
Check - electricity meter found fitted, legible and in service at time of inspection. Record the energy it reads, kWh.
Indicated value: 744 kWh
